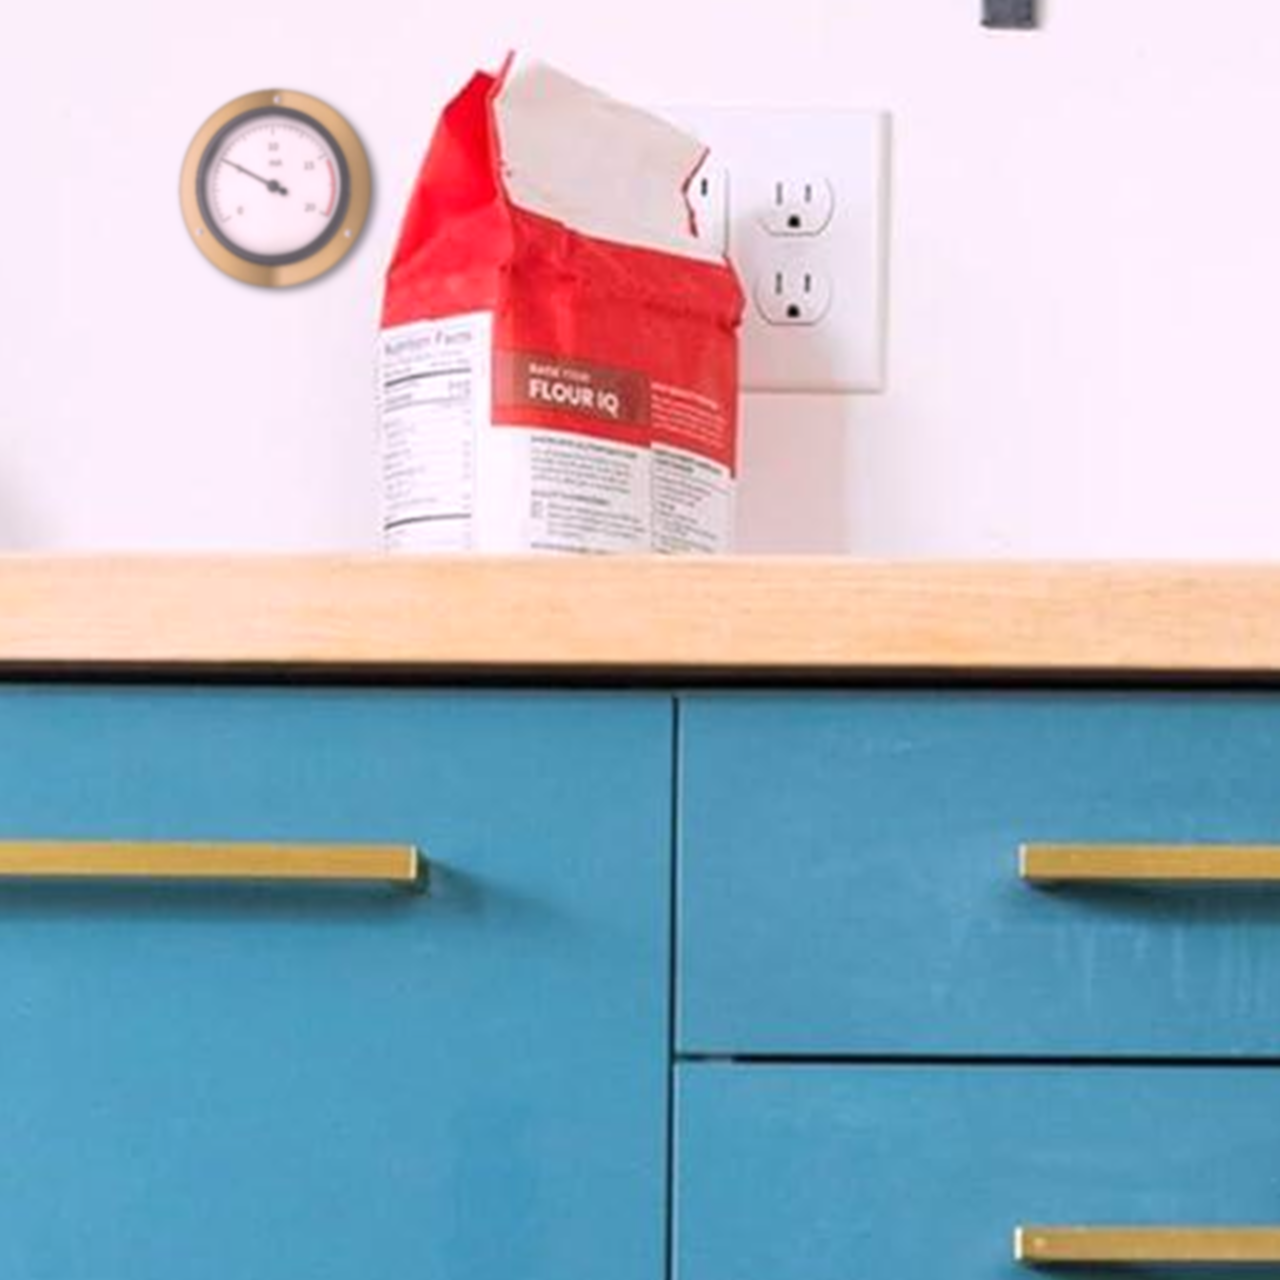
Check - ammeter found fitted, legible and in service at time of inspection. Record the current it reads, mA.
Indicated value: 5 mA
